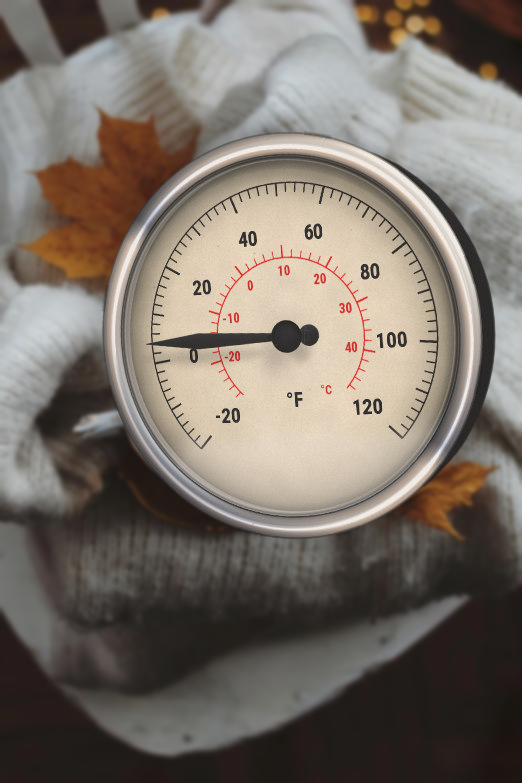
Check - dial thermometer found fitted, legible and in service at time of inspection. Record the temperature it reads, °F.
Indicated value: 4 °F
